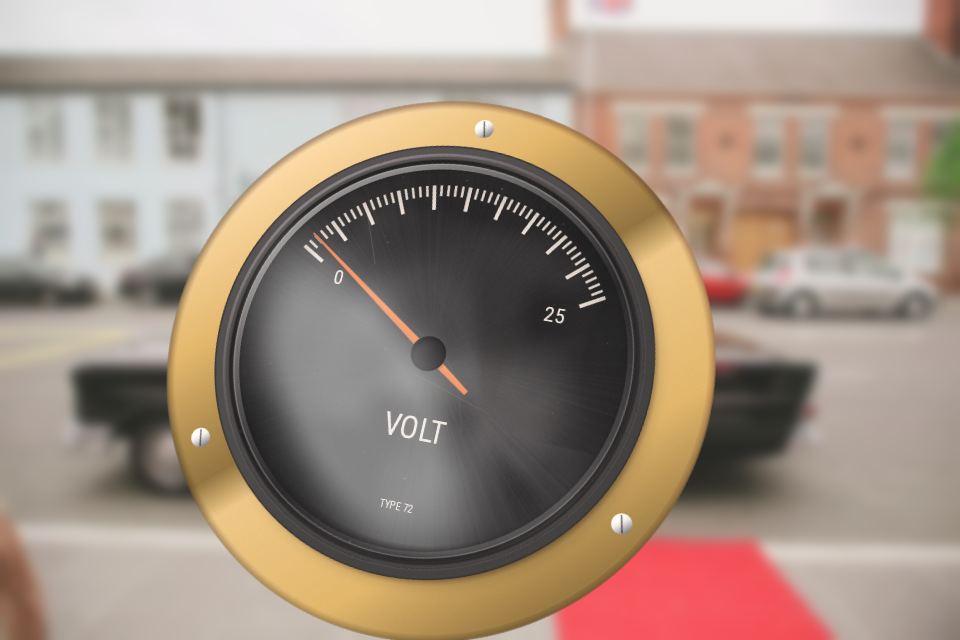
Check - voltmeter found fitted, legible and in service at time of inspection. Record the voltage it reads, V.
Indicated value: 1 V
